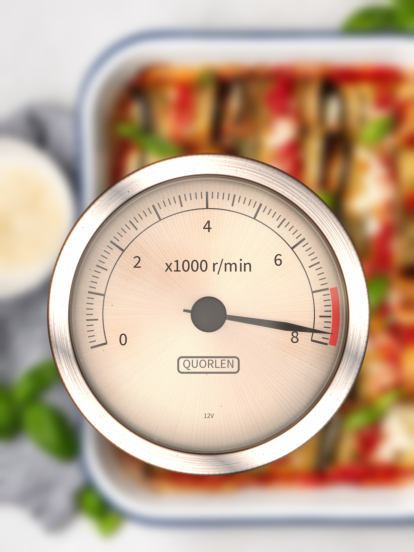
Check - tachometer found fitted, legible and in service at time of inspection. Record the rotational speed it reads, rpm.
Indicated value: 7800 rpm
